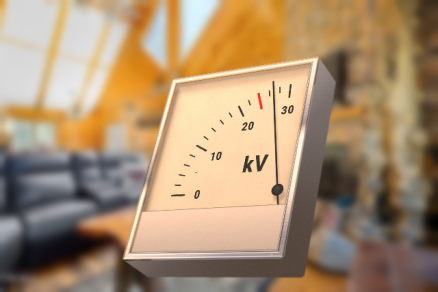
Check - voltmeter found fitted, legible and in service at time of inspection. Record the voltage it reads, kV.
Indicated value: 27 kV
